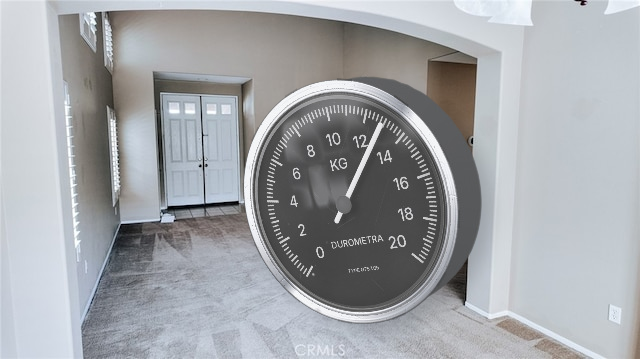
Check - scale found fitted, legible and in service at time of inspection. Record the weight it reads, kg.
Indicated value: 13 kg
